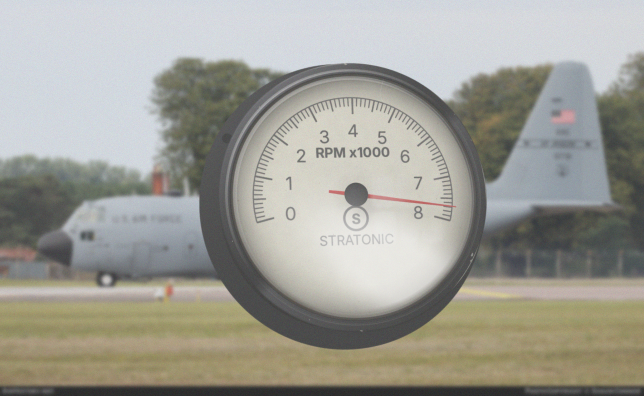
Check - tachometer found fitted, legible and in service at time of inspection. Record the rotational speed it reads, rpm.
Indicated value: 7700 rpm
